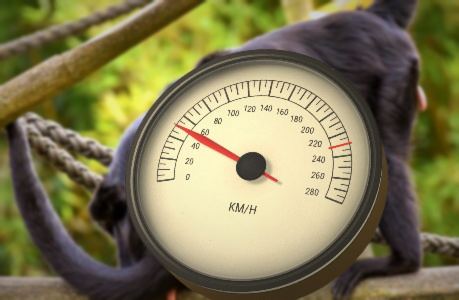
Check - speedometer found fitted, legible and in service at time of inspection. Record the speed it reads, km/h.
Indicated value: 50 km/h
